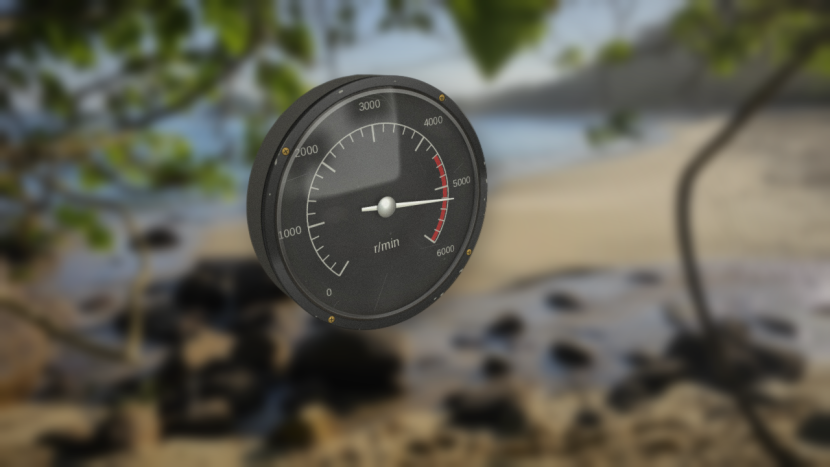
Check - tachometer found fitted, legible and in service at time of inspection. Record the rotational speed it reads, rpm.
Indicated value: 5200 rpm
